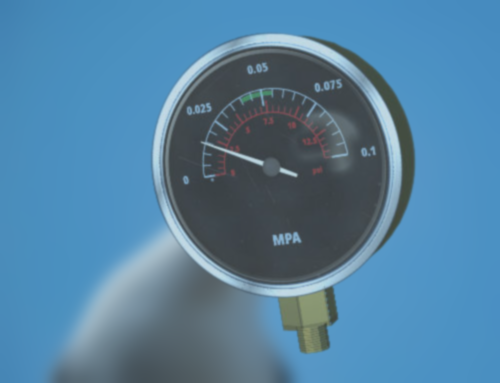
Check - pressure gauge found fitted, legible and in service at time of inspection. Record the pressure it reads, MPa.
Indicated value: 0.015 MPa
